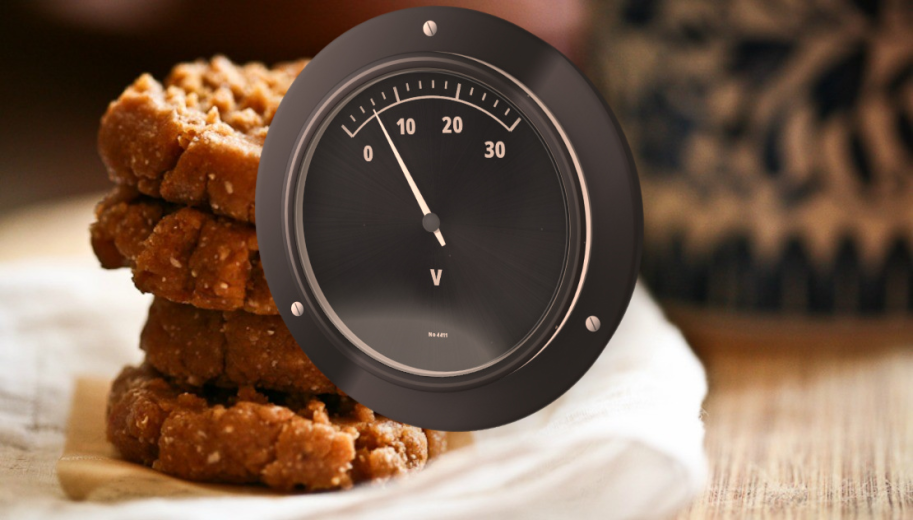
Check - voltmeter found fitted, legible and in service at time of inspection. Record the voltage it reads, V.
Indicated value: 6 V
